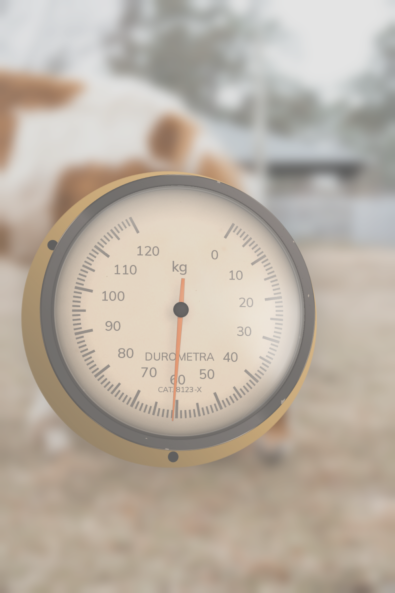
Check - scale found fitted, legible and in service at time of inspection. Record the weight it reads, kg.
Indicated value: 61 kg
